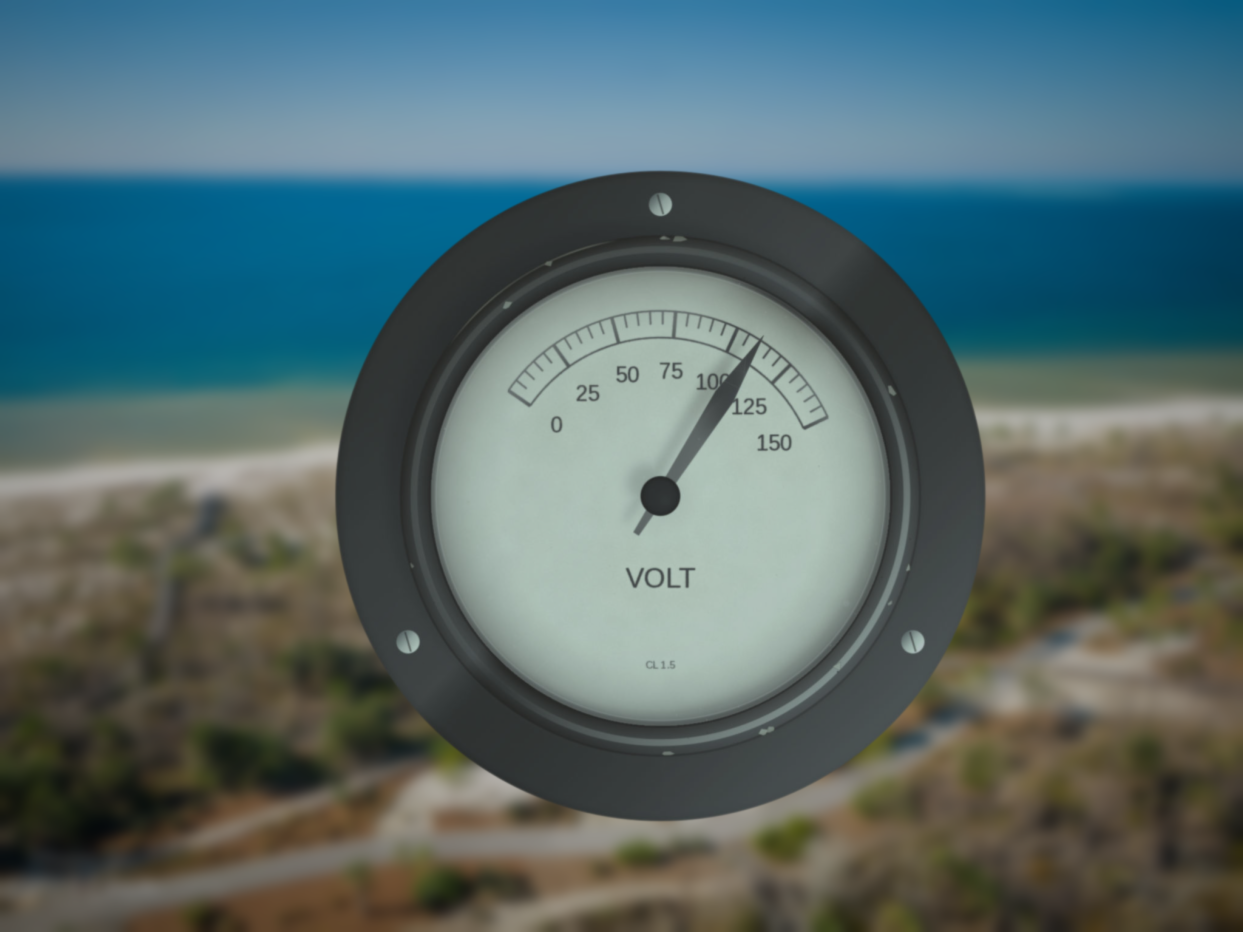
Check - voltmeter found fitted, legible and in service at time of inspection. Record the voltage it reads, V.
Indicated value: 110 V
